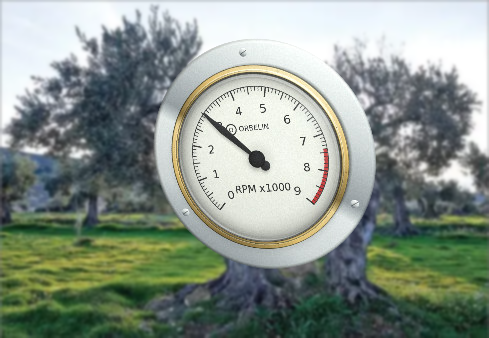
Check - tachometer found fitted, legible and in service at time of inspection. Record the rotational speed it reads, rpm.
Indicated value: 3000 rpm
